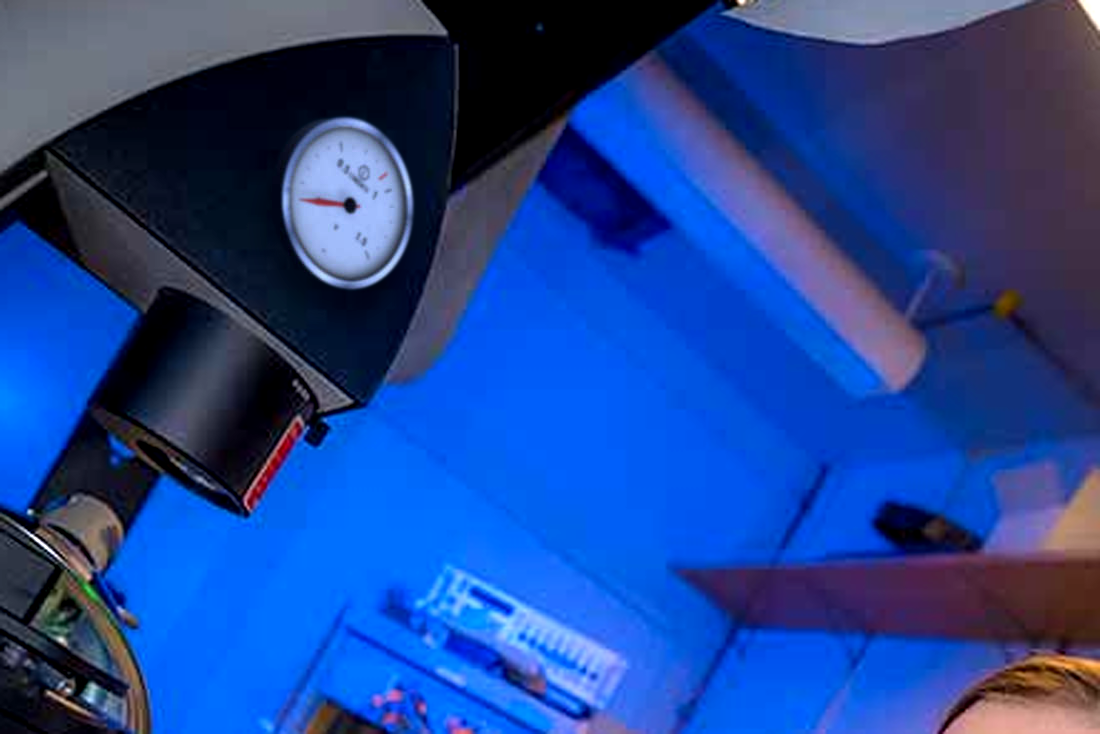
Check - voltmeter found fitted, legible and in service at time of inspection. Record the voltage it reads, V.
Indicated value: 0 V
